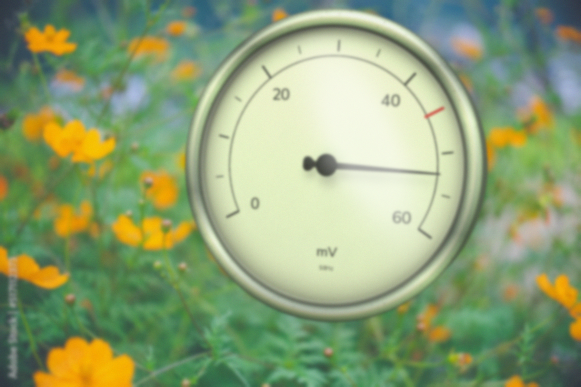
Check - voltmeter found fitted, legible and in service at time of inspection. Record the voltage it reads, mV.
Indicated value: 52.5 mV
